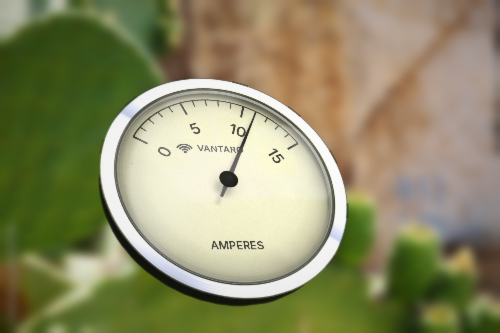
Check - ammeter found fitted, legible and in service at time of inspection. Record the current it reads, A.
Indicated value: 11 A
